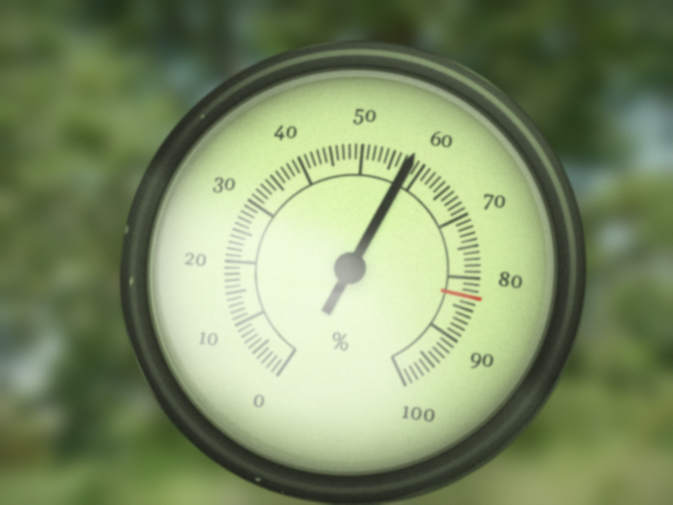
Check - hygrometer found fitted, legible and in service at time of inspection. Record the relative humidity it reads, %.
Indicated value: 58 %
